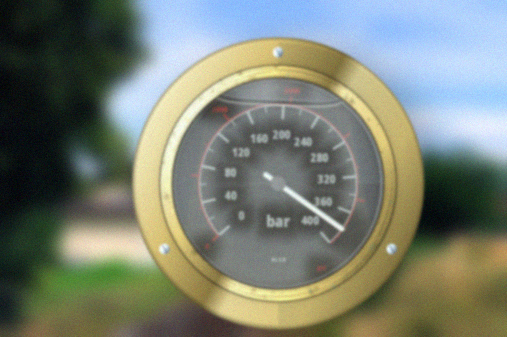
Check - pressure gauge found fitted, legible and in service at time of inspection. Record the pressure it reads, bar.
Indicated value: 380 bar
